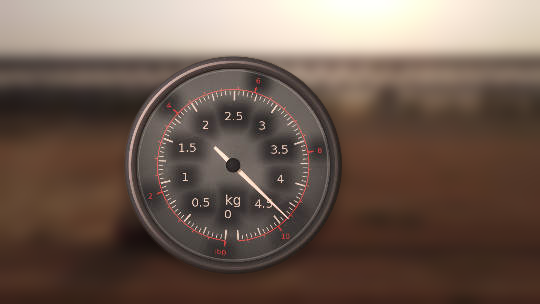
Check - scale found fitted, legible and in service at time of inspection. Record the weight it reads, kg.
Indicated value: 4.4 kg
